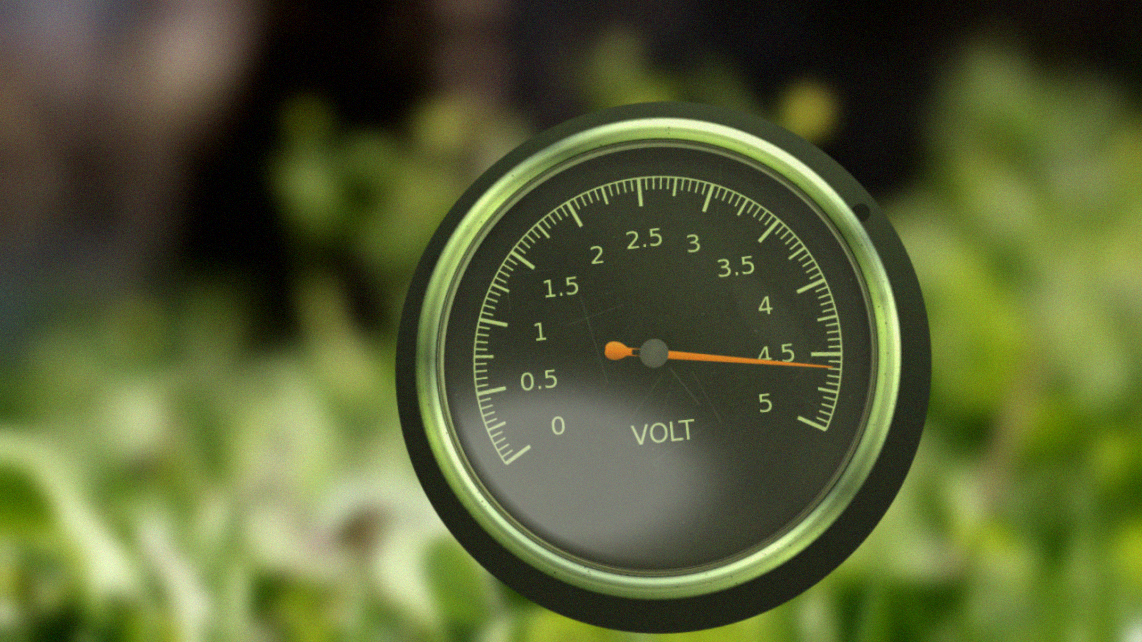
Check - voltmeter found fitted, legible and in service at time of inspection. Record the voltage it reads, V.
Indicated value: 4.6 V
